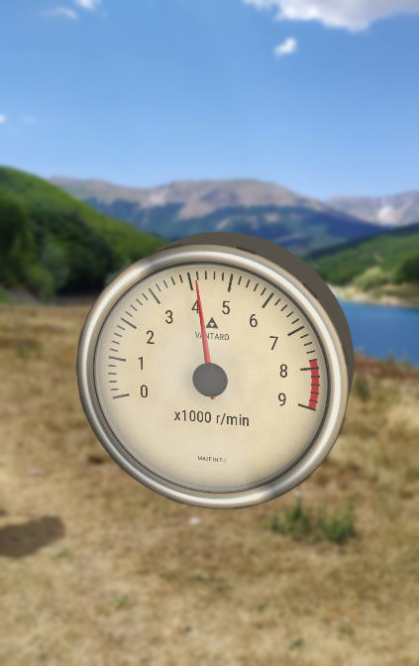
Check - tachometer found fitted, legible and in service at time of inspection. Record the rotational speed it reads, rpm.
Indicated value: 4200 rpm
